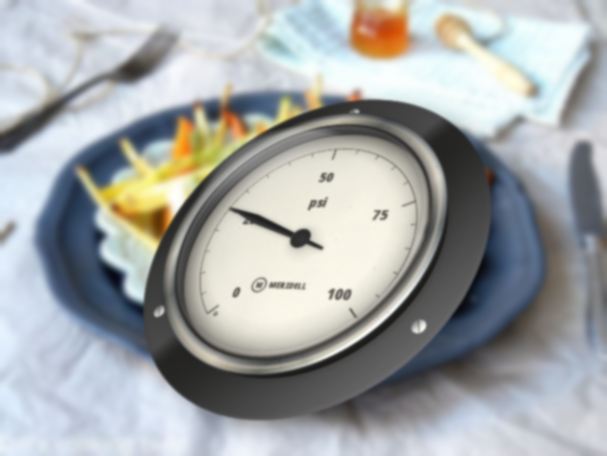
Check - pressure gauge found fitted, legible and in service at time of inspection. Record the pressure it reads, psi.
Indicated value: 25 psi
